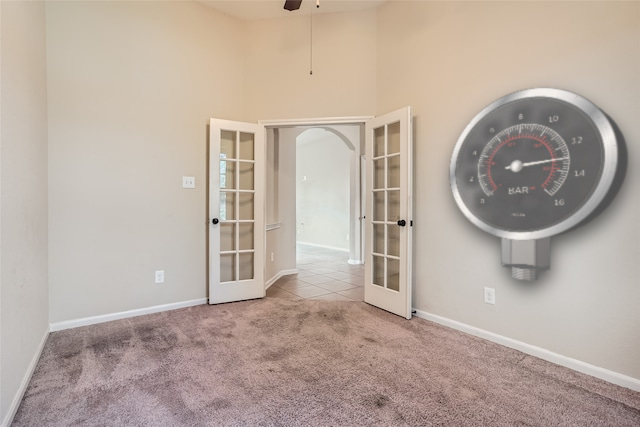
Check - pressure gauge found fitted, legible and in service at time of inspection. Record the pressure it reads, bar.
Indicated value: 13 bar
